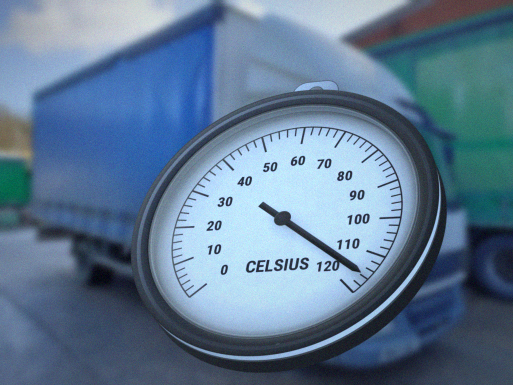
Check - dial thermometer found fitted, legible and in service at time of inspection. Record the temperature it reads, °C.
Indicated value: 116 °C
